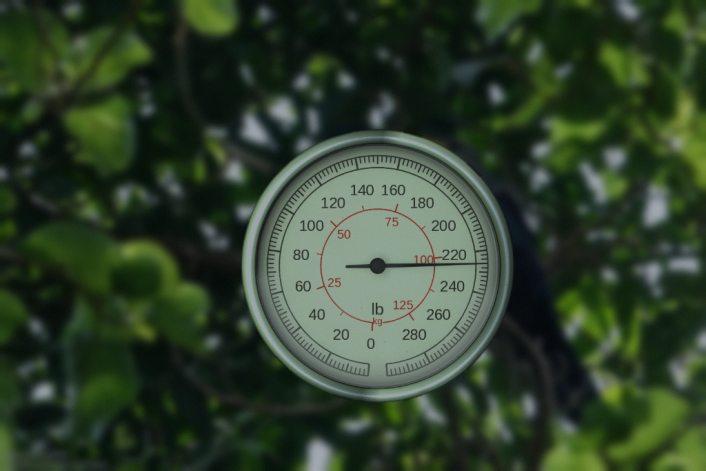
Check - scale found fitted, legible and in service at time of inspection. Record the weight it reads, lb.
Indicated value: 226 lb
